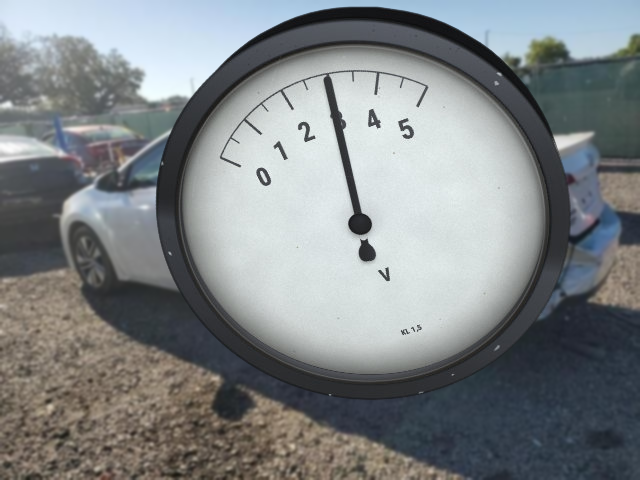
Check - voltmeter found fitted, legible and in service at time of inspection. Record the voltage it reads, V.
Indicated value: 3 V
